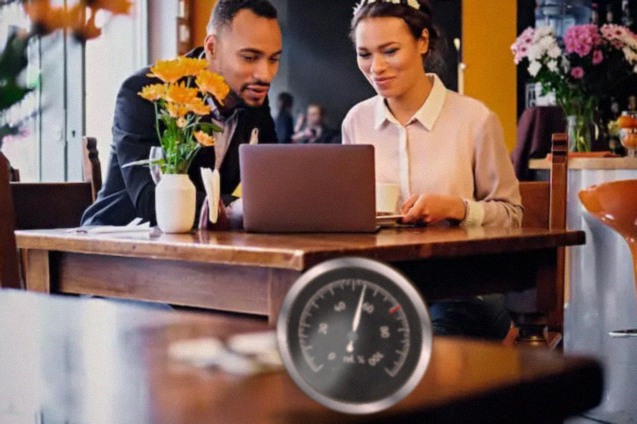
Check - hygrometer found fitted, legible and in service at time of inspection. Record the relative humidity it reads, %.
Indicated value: 55 %
